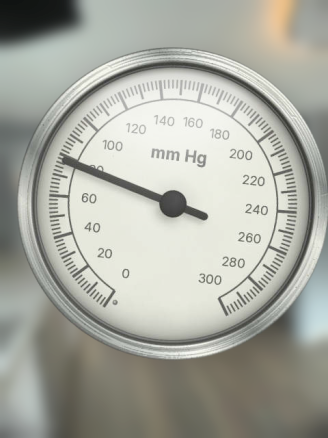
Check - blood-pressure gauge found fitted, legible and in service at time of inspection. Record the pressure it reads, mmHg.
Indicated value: 78 mmHg
